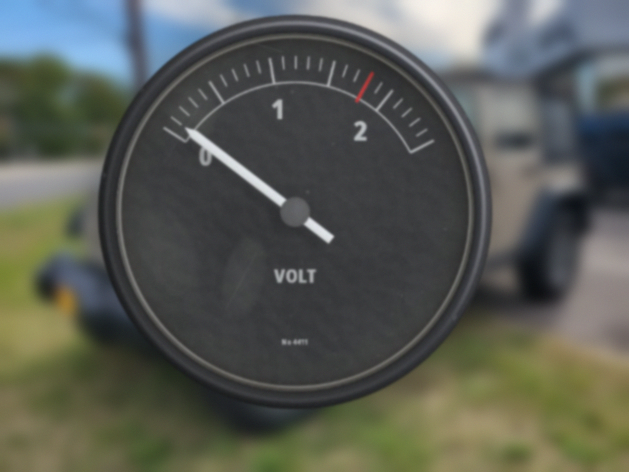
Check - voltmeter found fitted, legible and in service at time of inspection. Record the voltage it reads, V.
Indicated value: 0.1 V
